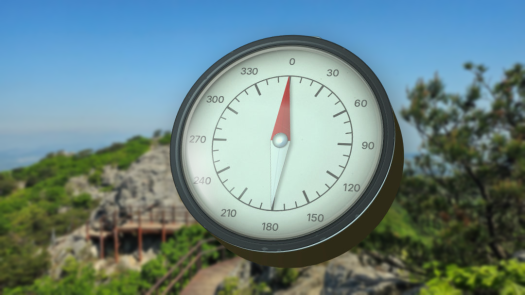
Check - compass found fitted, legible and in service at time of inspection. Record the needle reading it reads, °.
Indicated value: 0 °
